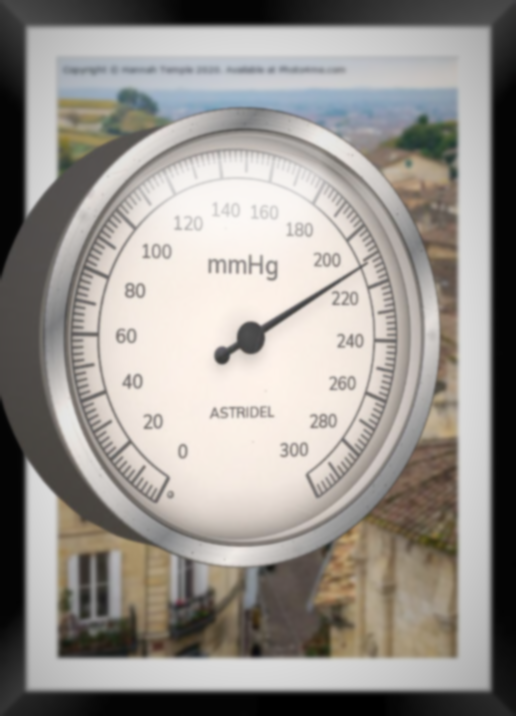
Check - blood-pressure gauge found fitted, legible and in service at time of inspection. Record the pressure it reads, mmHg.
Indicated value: 210 mmHg
